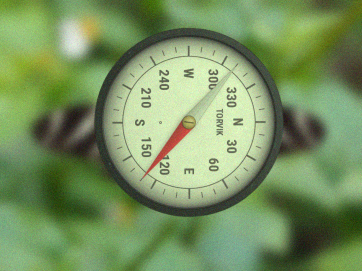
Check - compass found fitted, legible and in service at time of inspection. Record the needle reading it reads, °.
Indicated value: 130 °
